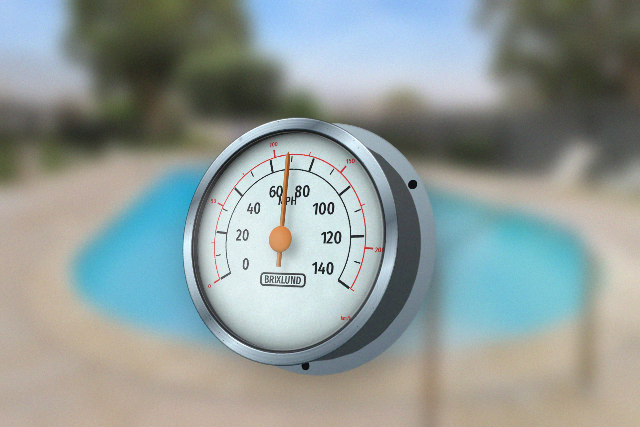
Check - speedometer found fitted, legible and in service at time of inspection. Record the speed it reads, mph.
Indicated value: 70 mph
